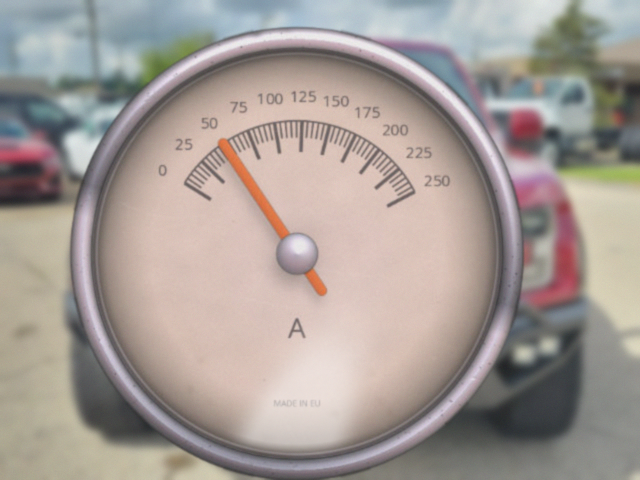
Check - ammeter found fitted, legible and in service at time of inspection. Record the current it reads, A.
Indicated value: 50 A
